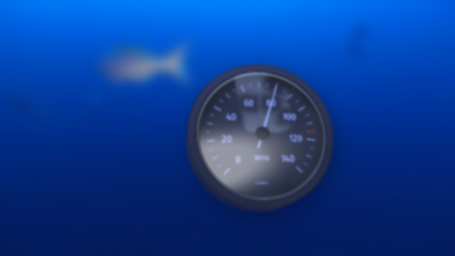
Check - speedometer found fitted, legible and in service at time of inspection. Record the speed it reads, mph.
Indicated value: 80 mph
